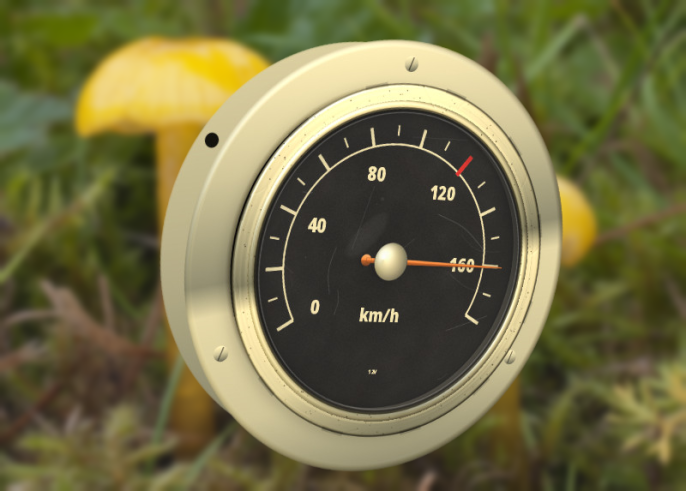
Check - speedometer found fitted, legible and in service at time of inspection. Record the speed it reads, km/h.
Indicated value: 160 km/h
